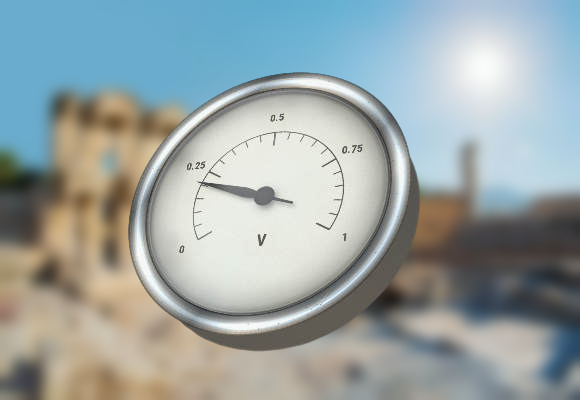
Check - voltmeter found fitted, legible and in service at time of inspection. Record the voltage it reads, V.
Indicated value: 0.2 V
